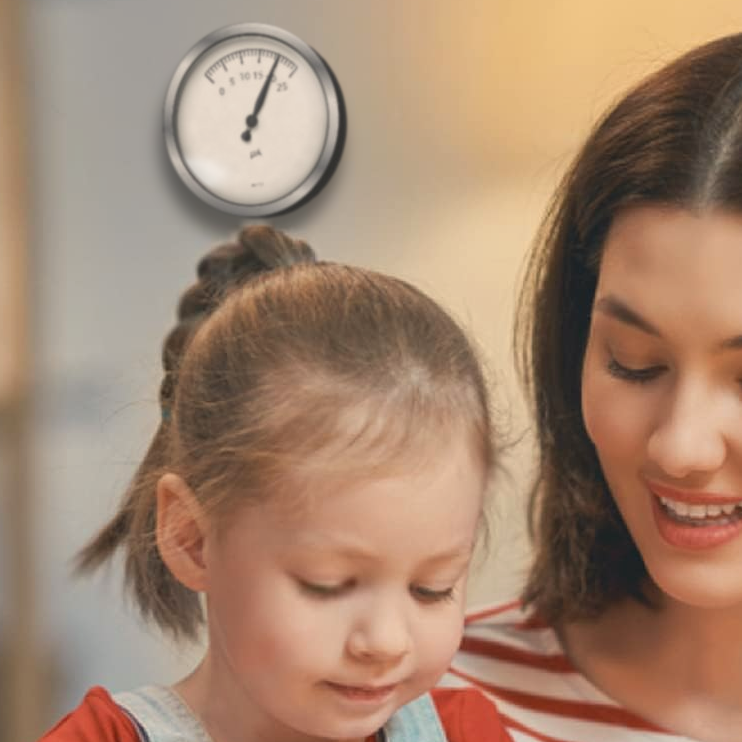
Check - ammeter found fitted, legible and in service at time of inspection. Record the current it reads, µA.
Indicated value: 20 µA
